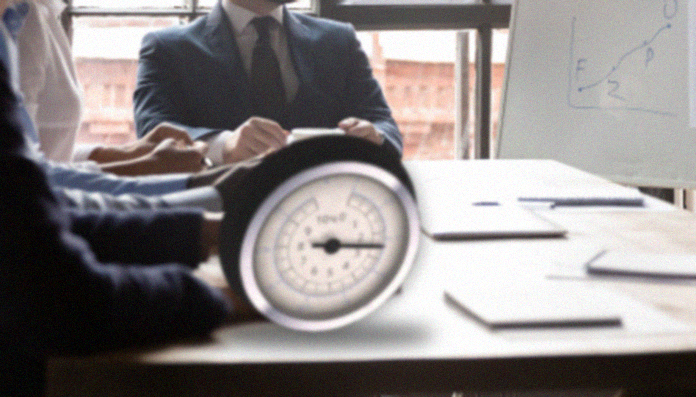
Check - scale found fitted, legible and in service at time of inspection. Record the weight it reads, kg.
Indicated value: 2.5 kg
